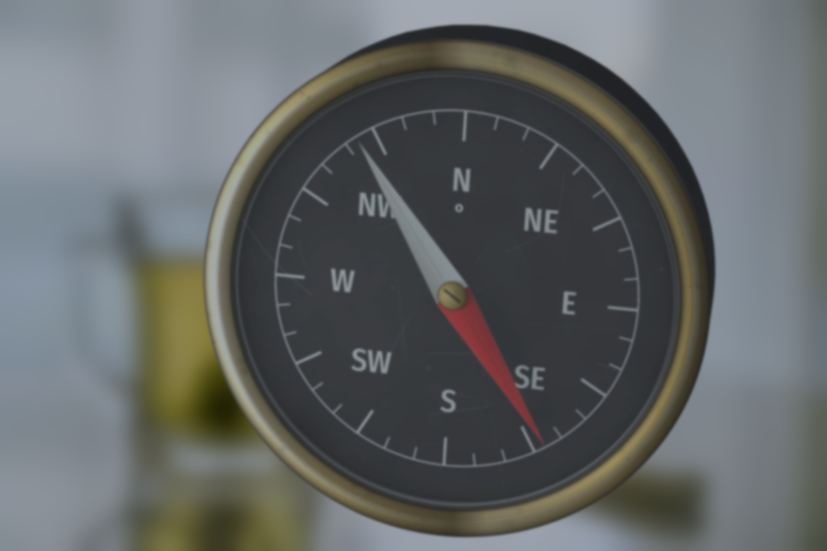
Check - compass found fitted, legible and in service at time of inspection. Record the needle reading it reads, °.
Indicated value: 145 °
